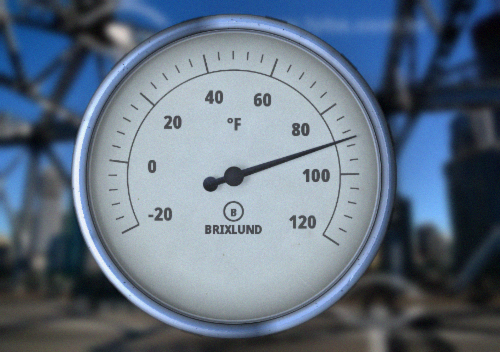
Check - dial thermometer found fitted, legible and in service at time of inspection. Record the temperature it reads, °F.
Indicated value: 90 °F
